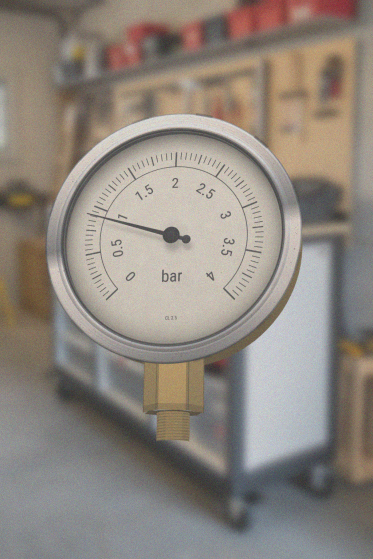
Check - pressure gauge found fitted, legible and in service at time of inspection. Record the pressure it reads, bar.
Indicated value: 0.9 bar
